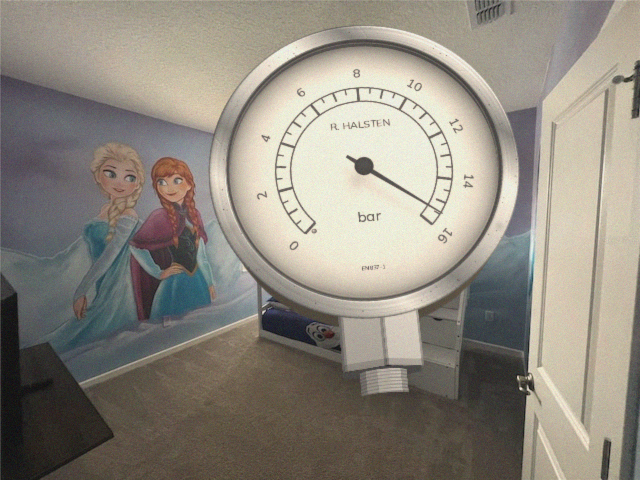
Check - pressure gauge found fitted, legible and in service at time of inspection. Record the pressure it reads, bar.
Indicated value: 15.5 bar
